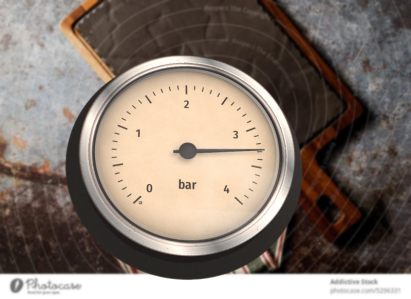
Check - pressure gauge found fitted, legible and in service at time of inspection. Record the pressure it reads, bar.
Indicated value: 3.3 bar
